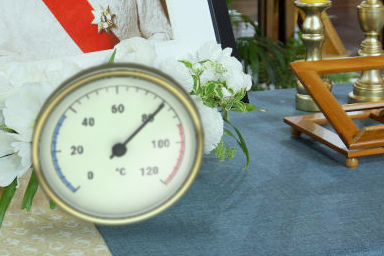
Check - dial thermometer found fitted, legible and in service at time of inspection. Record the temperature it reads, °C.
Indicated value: 80 °C
